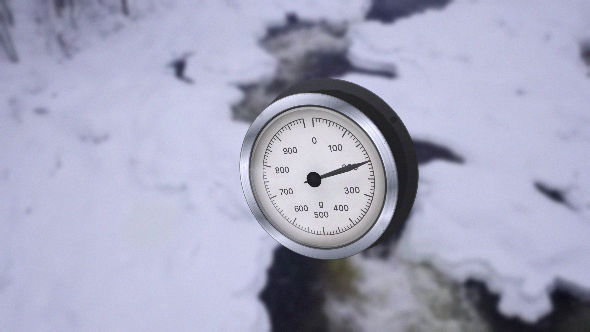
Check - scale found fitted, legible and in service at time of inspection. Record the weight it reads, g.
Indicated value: 200 g
